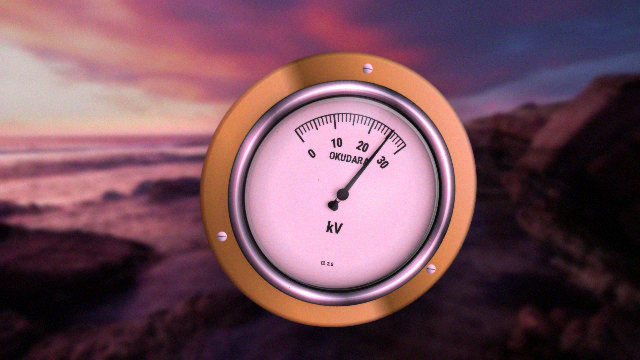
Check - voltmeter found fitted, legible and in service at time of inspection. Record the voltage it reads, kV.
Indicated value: 25 kV
